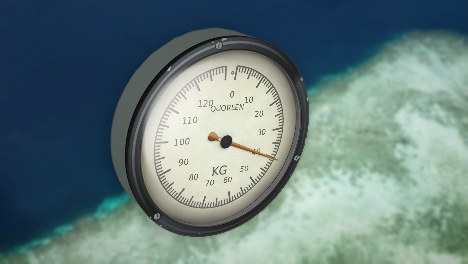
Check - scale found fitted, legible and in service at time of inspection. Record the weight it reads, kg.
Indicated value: 40 kg
